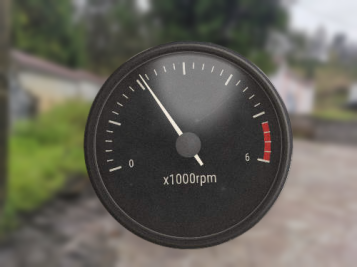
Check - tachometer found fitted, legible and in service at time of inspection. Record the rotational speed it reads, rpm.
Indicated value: 2100 rpm
